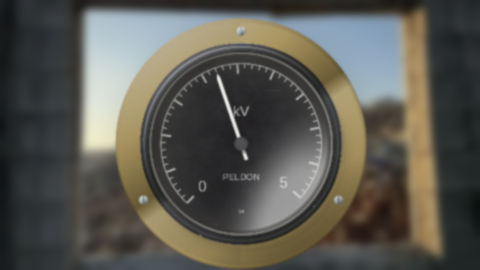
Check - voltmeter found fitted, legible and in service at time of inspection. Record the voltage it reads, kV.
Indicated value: 2.2 kV
